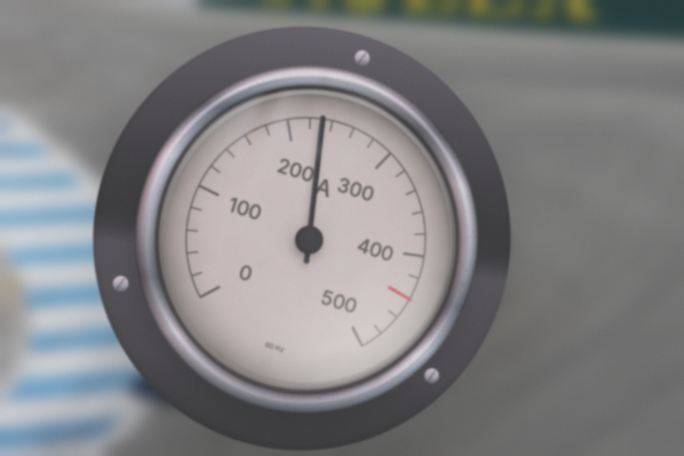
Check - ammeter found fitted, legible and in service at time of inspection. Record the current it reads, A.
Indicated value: 230 A
